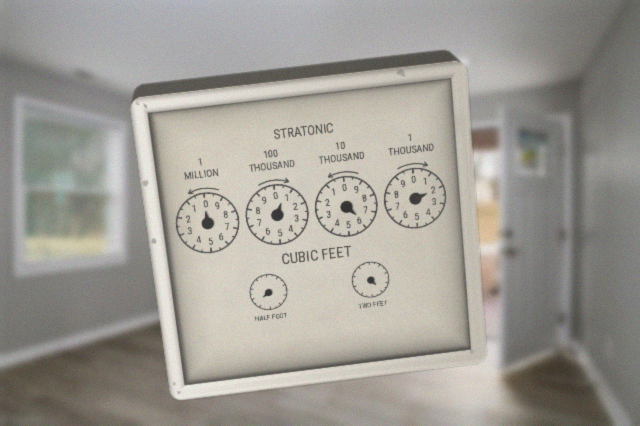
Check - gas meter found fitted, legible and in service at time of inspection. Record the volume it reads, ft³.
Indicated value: 6200 ft³
